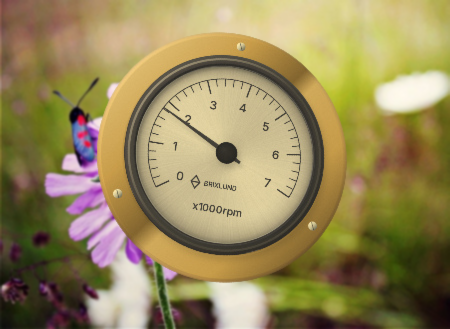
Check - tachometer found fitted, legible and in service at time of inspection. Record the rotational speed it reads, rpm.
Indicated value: 1800 rpm
